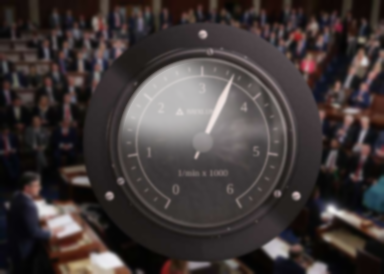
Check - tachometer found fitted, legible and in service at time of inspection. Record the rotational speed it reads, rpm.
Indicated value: 3500 rpm
